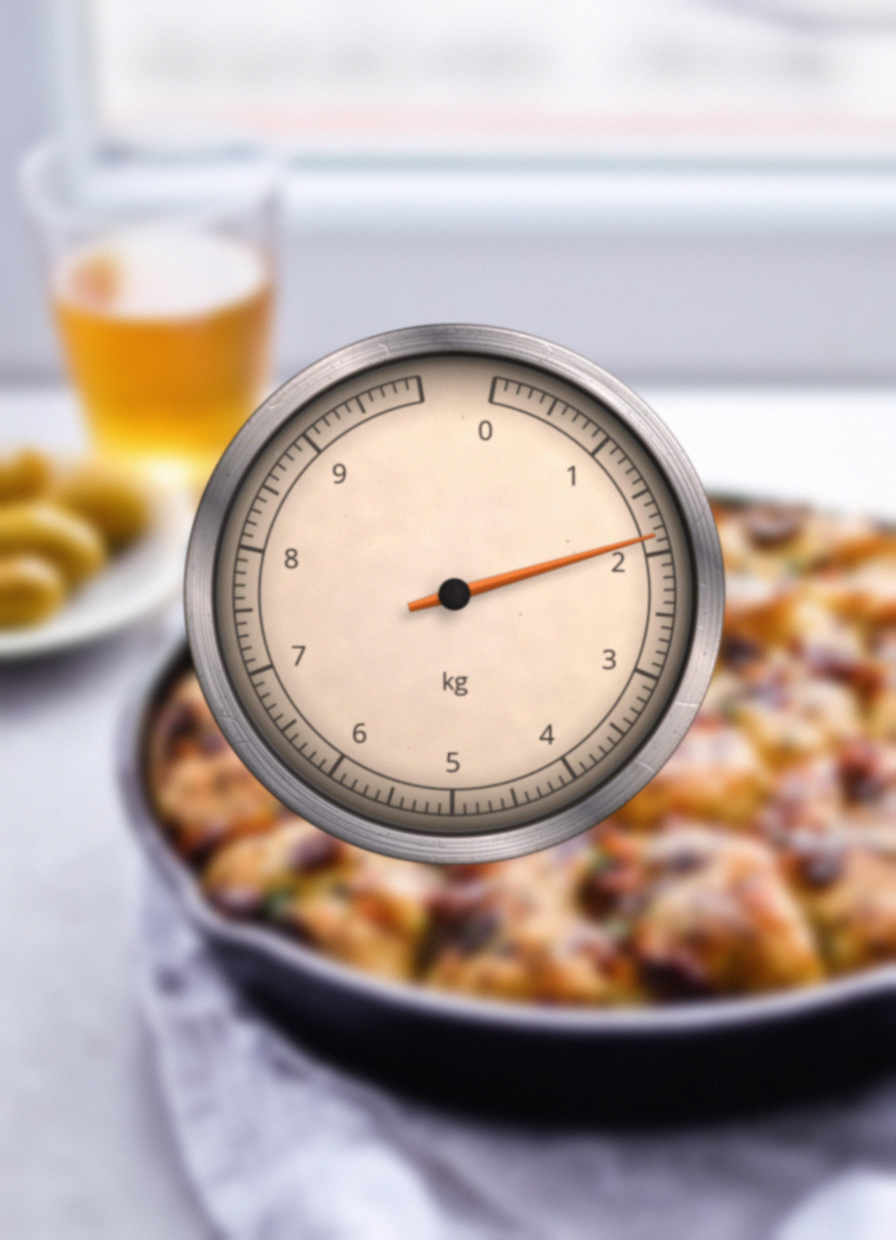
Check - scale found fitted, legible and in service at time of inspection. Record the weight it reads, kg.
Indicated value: 1.85 kg
